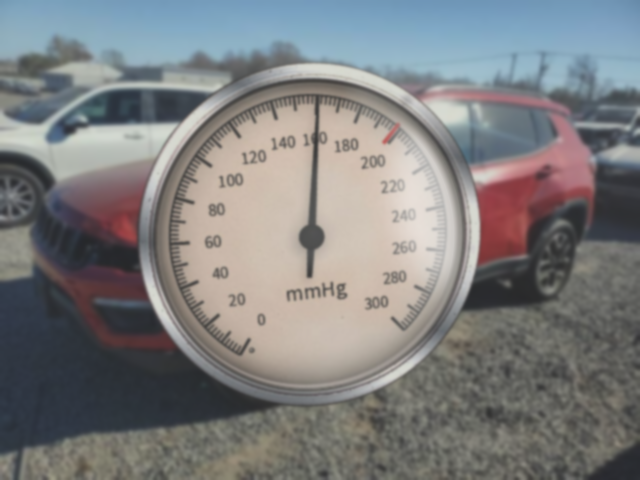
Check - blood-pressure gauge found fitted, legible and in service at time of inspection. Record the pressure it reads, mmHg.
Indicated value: 160 mmHg
